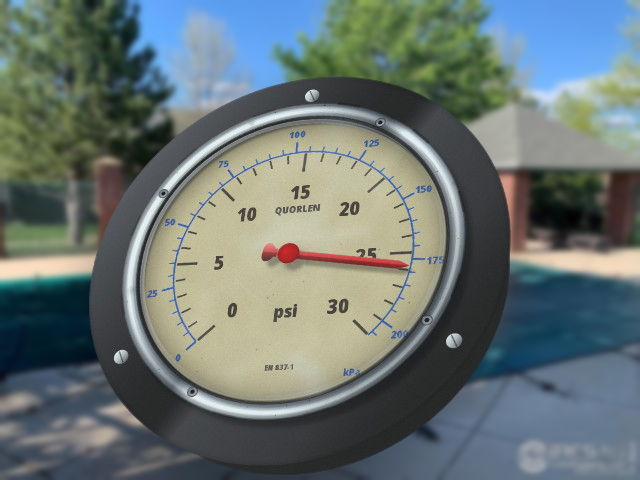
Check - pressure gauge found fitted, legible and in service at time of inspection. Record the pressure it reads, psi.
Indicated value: 26 psi
